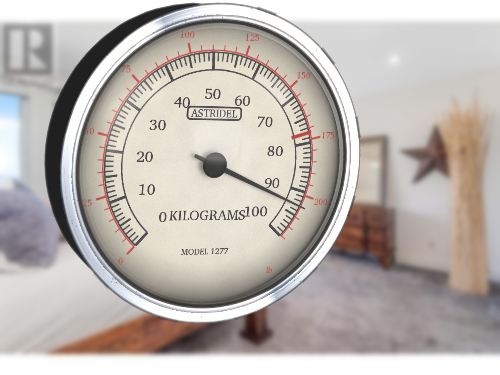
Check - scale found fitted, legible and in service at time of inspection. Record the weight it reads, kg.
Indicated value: 93 kg
